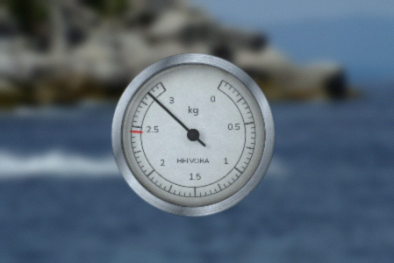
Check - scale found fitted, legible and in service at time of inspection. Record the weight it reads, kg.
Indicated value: 2.85 kg
